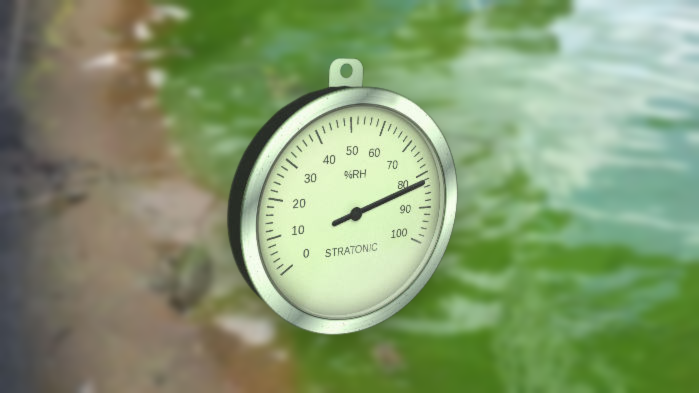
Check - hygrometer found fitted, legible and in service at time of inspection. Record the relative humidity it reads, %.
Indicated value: 82 %
